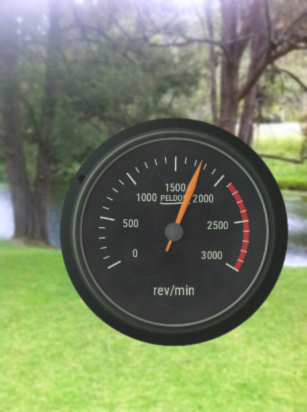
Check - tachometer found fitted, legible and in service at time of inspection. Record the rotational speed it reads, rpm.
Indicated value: 1750 rpm
